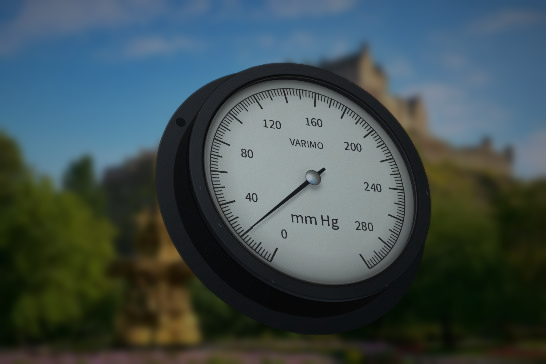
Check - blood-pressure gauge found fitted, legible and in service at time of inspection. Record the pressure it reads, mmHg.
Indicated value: 20 mmHg
